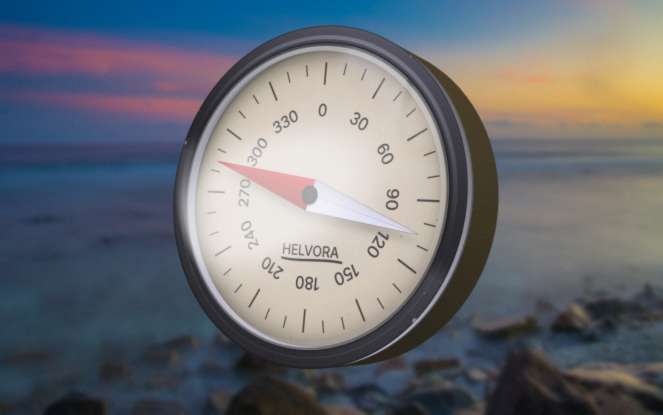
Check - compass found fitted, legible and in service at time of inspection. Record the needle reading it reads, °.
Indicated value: 285 °
